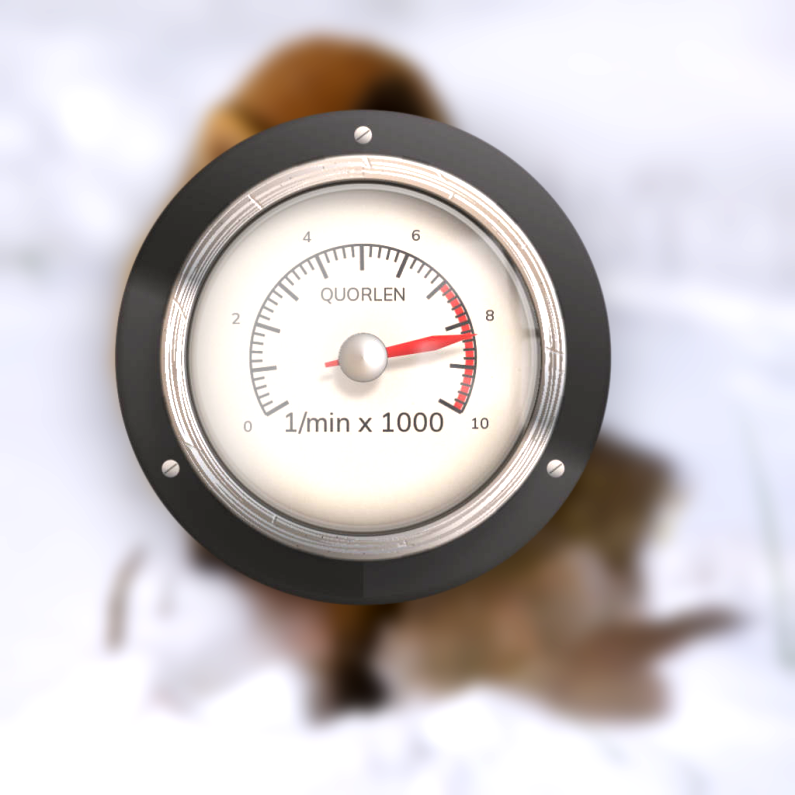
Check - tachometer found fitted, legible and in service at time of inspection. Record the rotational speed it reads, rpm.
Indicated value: 8300 rpm
